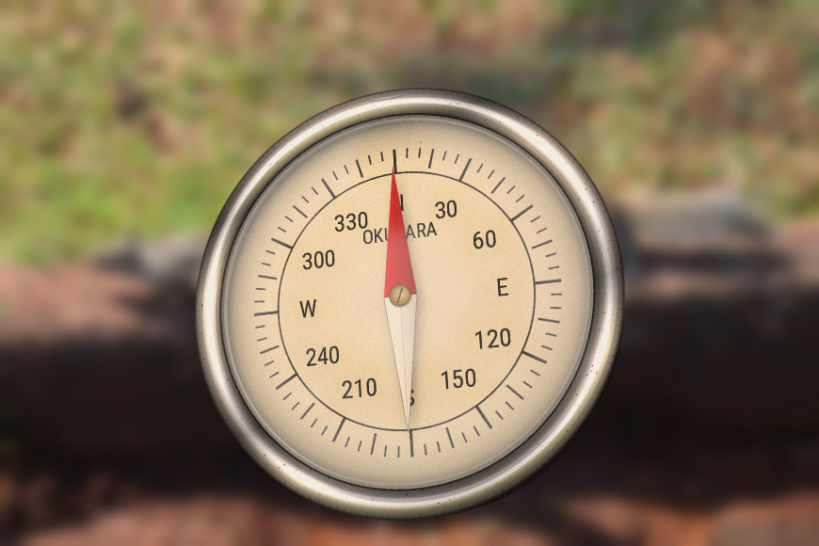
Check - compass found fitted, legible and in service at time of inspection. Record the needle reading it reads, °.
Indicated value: 0 °
